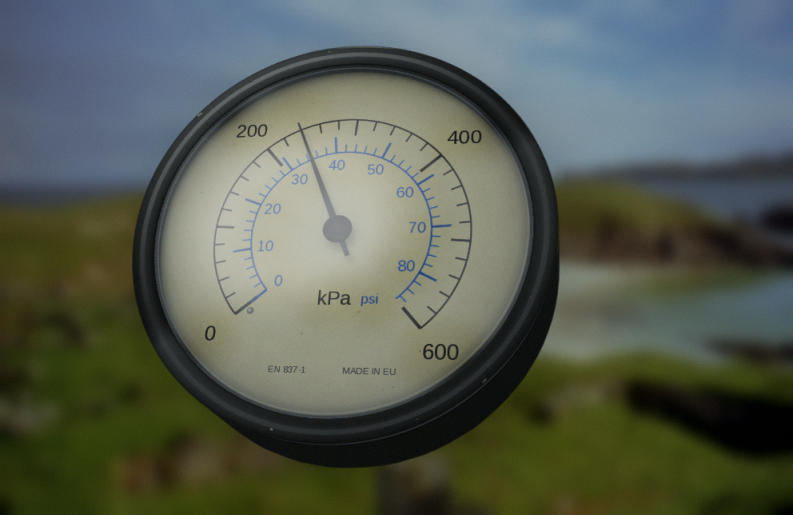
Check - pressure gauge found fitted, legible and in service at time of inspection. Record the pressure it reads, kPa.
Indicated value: 240 kPa
